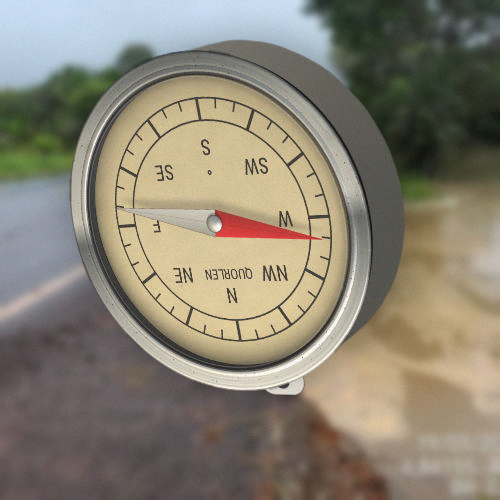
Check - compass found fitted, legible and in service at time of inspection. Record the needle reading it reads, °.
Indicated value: 280 °
